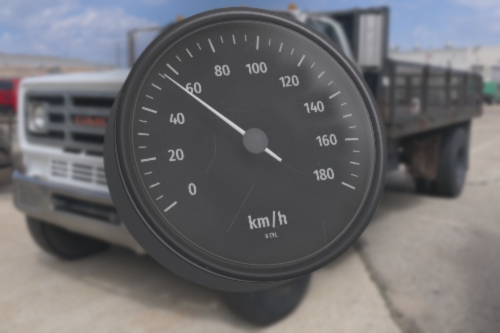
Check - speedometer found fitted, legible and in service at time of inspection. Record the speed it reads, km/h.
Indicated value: 55 km/h
